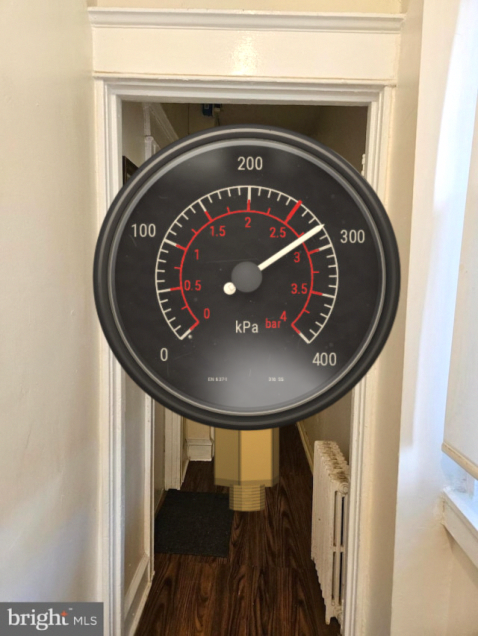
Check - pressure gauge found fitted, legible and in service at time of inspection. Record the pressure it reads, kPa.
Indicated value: 280 kPa
